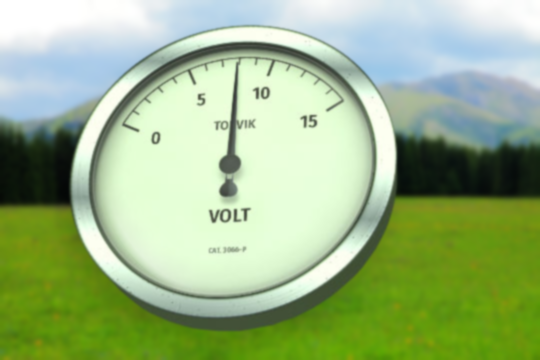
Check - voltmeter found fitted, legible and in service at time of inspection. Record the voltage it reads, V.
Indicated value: 8 V
